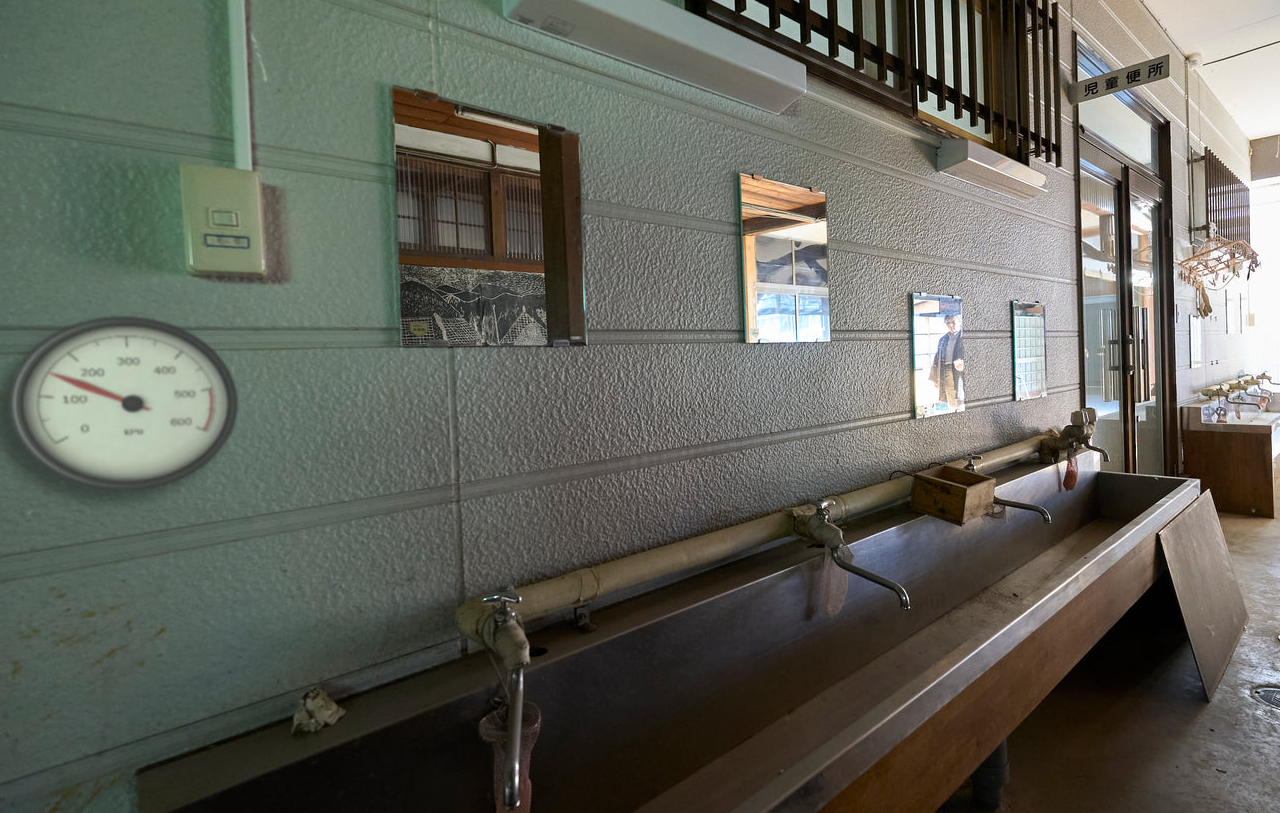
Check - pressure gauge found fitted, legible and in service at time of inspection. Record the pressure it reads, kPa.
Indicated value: 150 kPa
